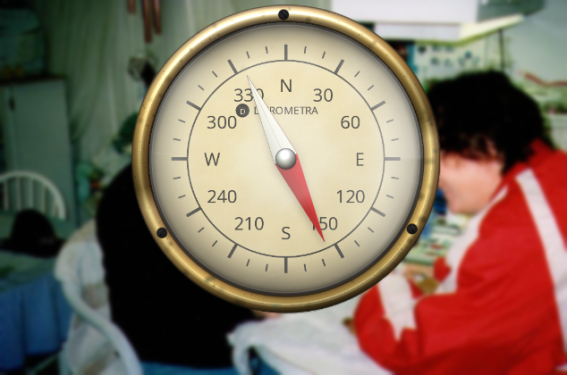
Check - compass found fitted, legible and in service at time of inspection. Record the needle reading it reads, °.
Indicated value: 155 °
